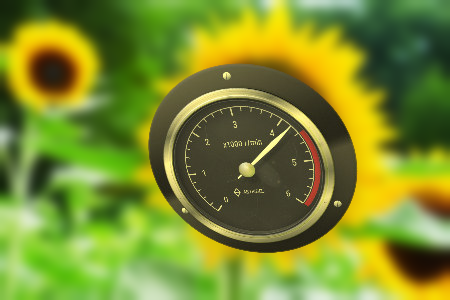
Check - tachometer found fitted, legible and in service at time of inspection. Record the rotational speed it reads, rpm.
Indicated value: 4200 rpm
